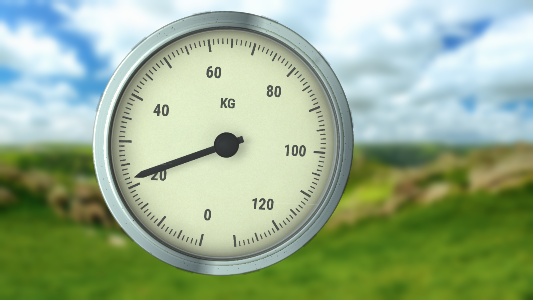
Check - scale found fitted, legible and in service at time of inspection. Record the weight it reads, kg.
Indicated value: 22 kg
